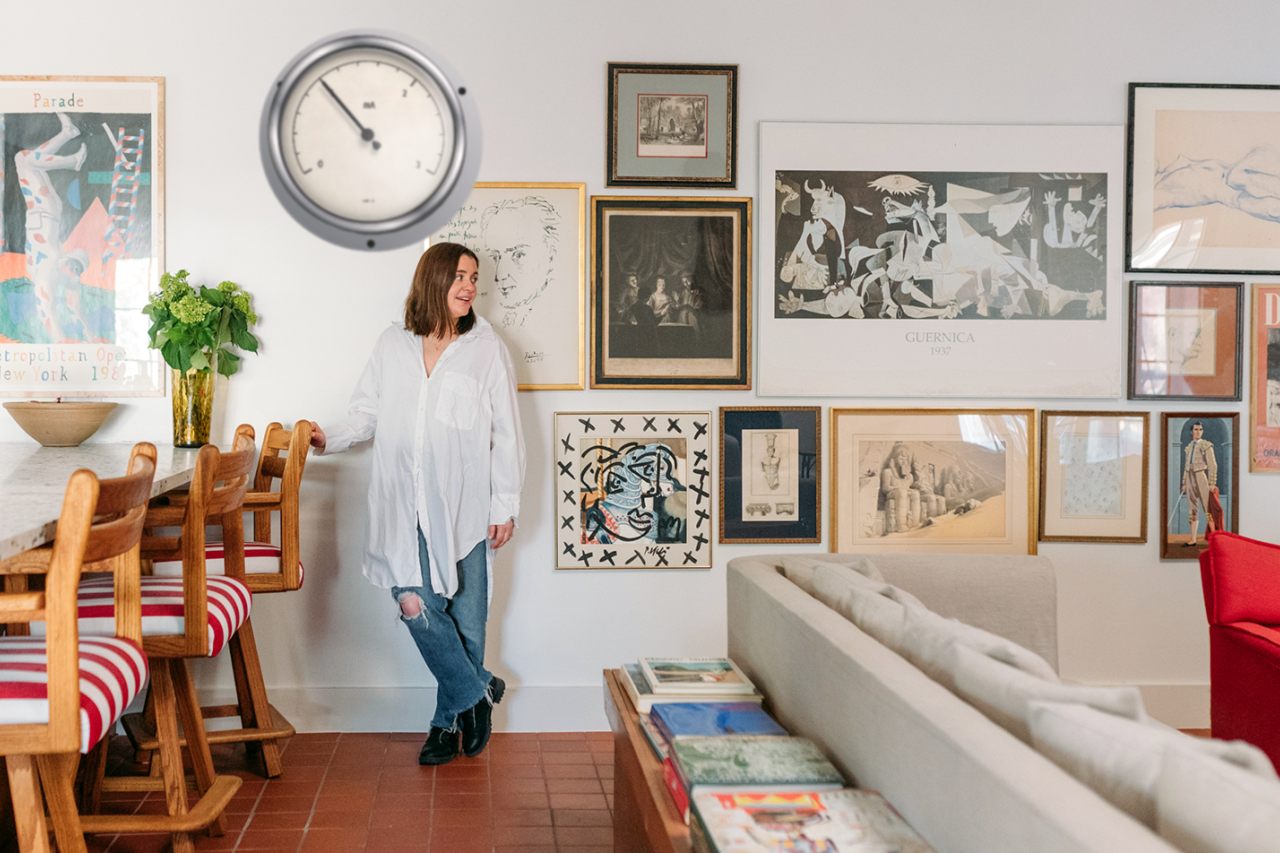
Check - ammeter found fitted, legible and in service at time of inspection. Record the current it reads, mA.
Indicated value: 1 mA
